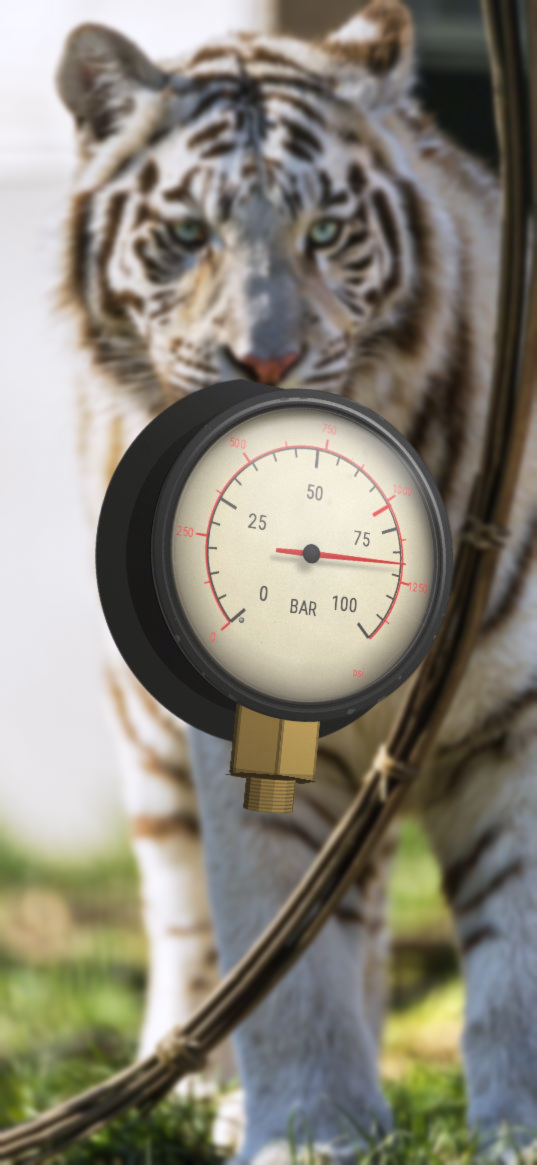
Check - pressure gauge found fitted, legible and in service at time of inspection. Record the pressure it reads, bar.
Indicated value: 82.5 bar
